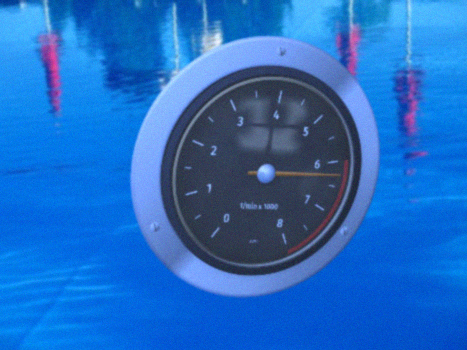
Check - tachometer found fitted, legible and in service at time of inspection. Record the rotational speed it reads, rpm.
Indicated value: 6250 rpm
